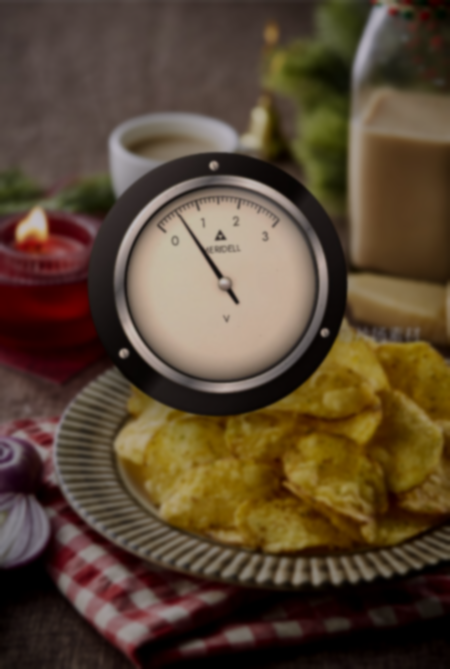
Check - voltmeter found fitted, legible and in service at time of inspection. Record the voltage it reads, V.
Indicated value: 0.5 V
